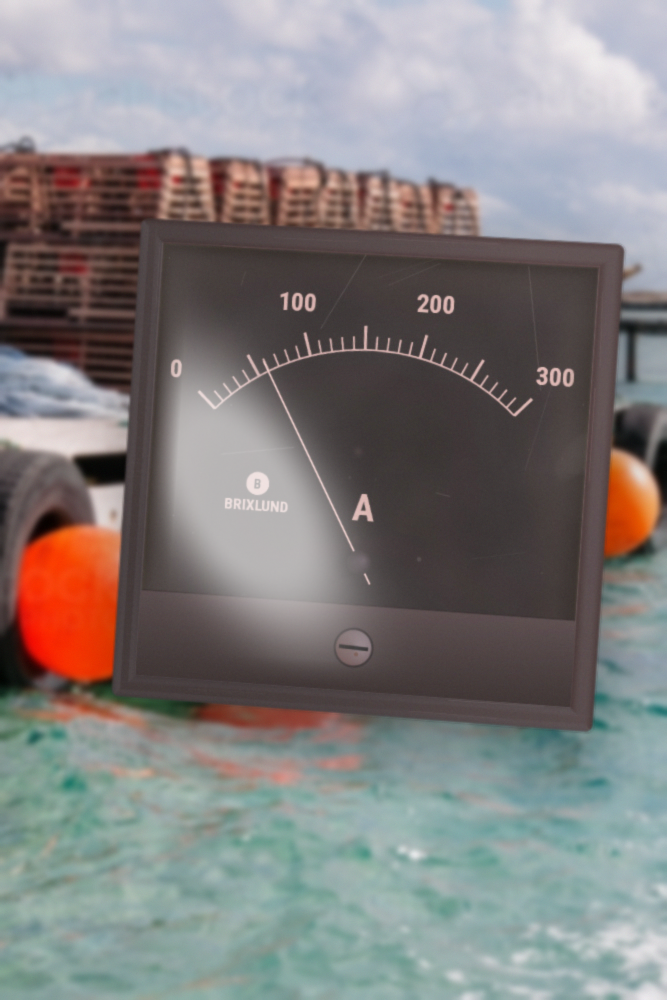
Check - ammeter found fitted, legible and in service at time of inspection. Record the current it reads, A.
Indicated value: 60 A
